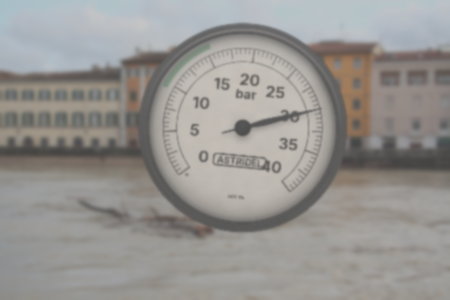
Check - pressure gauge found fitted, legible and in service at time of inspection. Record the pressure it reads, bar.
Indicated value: 30 bar
